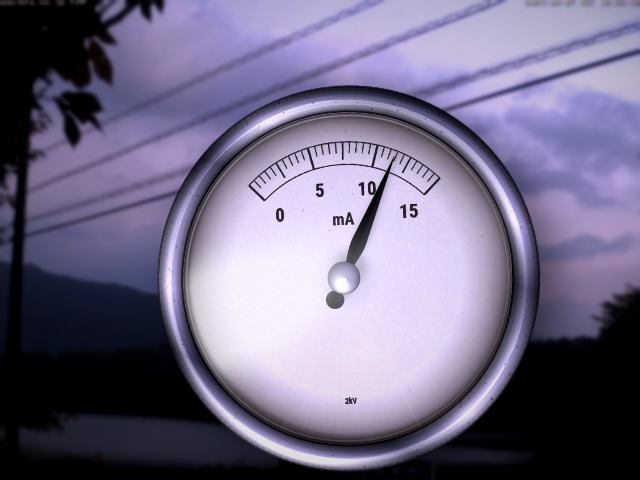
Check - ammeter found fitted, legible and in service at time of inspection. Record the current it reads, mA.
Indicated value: 11.5 mA
